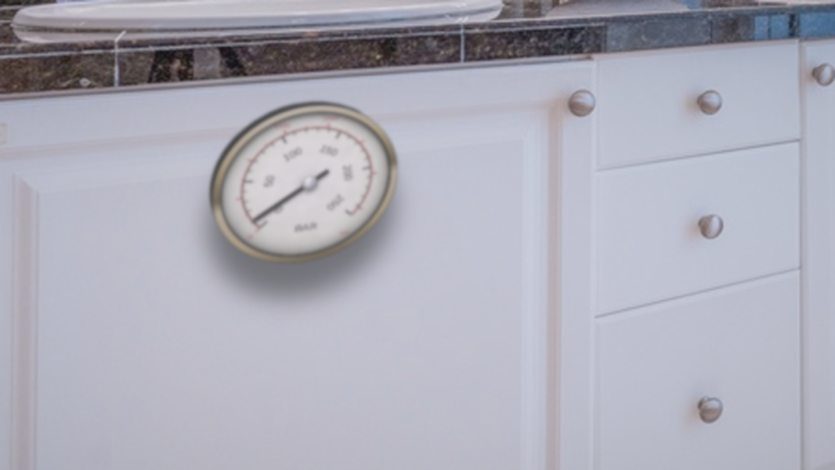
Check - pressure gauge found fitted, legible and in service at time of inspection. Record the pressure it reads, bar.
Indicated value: 10 bar
